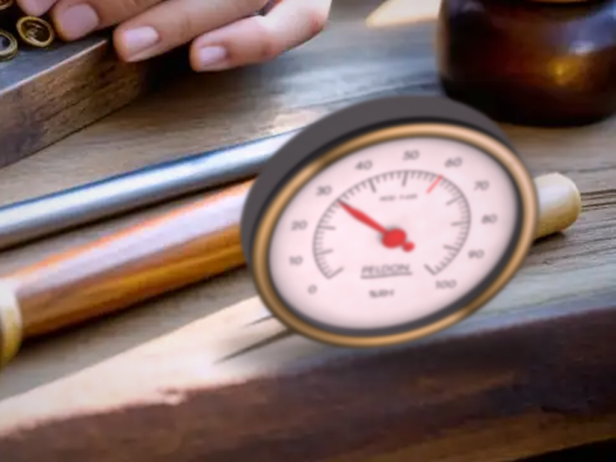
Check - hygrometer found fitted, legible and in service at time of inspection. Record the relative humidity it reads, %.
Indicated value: 30 %
